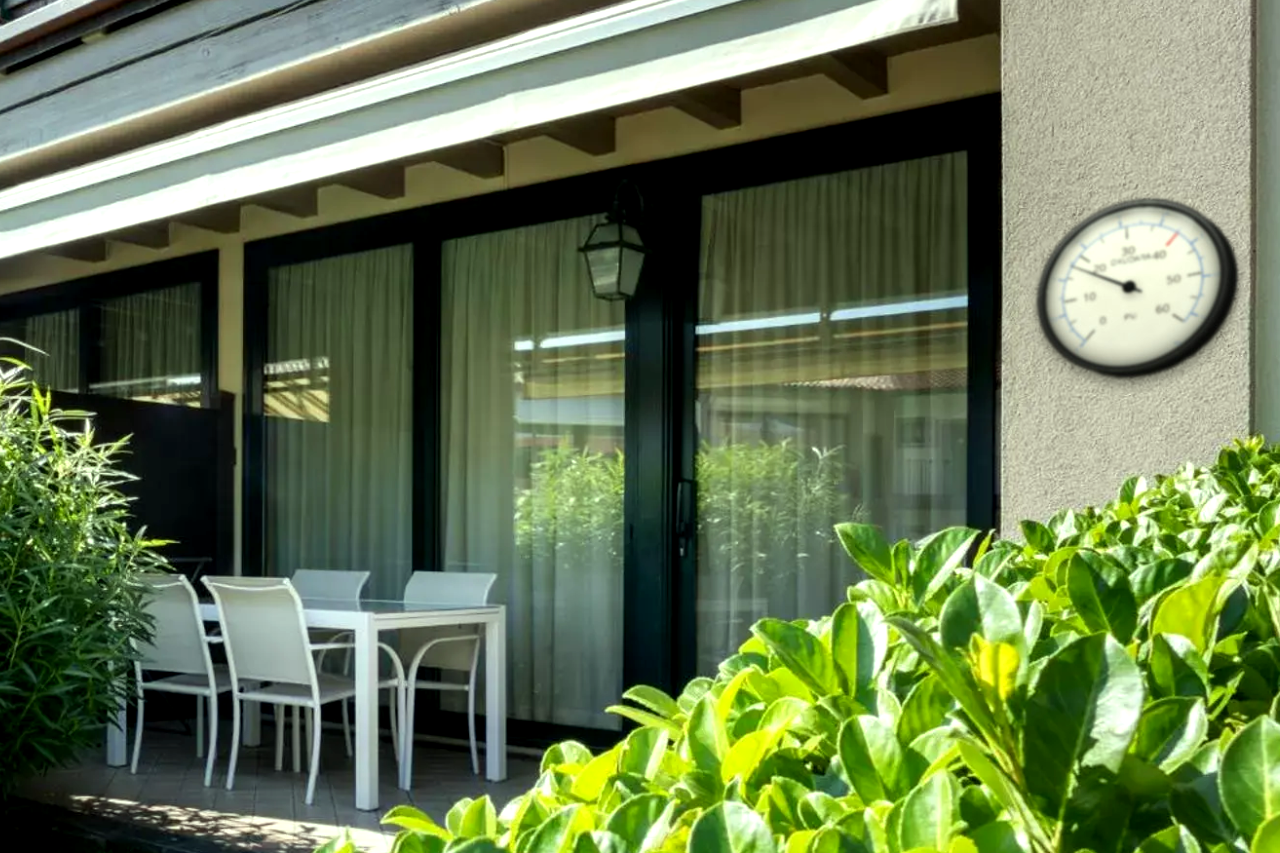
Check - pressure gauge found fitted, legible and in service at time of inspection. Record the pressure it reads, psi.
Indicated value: 17.5 psi
